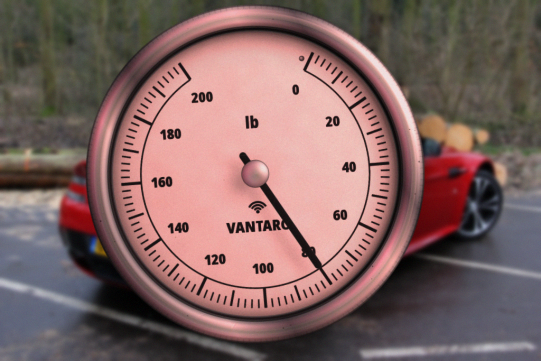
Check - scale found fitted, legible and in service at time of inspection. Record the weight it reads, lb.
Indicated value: 80 lb
